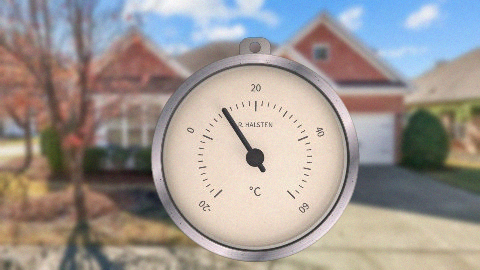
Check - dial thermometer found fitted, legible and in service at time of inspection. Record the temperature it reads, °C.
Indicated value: 10 °C
